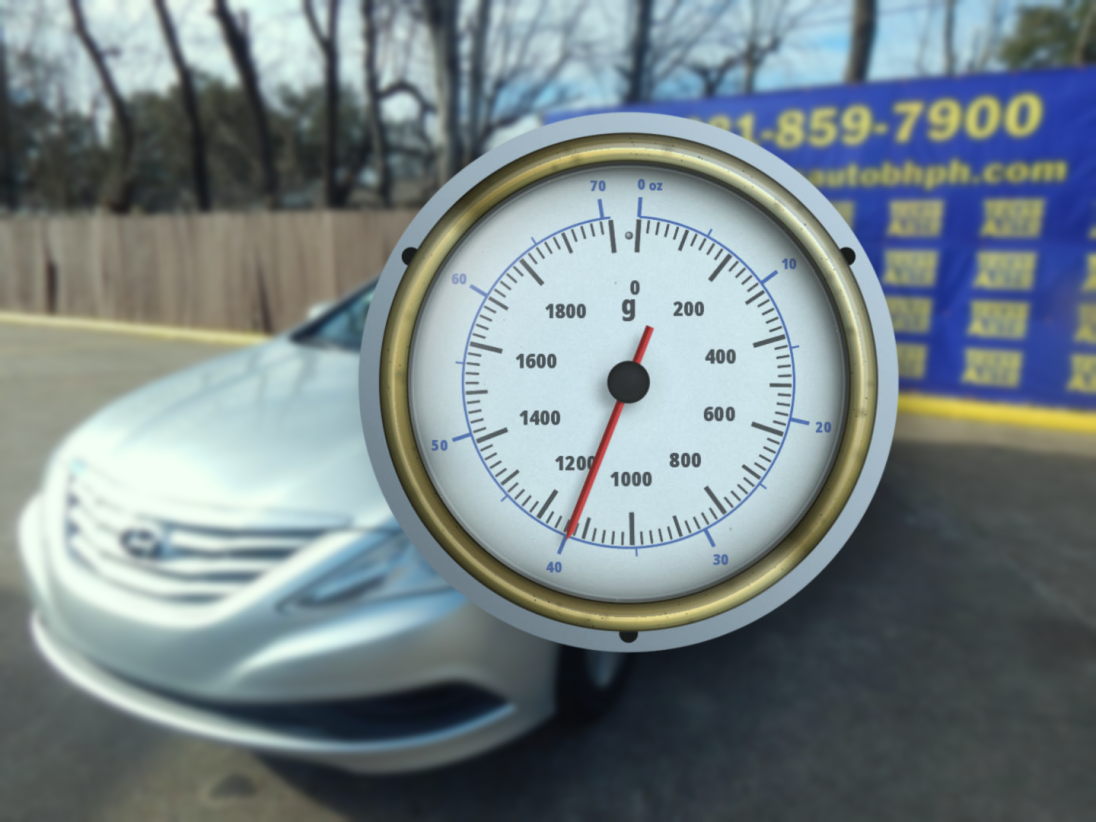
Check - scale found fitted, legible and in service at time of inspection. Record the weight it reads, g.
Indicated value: 1130 g
